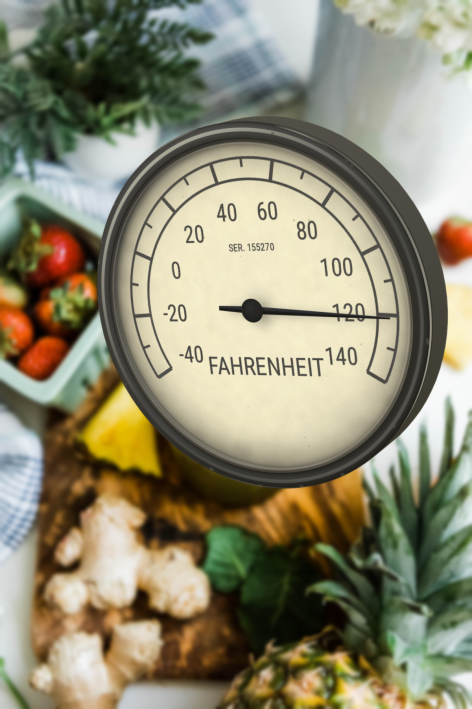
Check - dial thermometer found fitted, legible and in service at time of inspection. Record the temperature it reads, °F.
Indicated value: 120 °F
